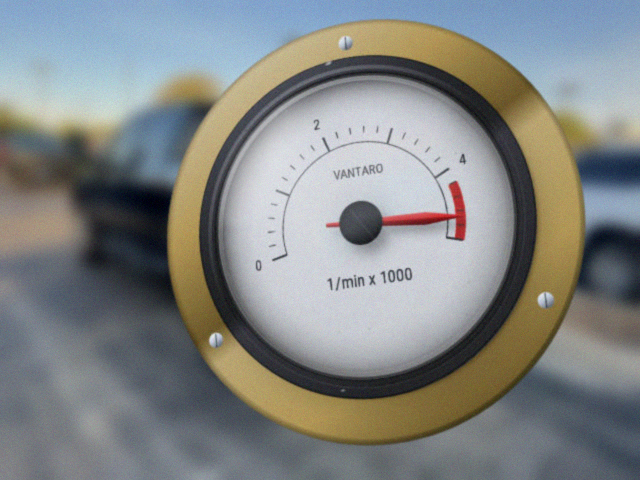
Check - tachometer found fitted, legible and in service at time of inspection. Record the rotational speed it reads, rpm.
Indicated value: 4700 rpm
